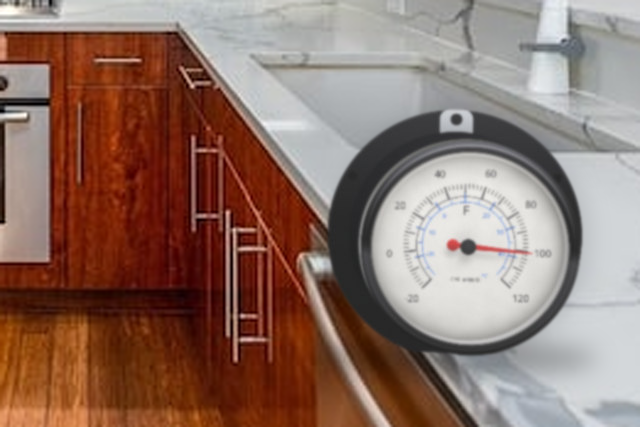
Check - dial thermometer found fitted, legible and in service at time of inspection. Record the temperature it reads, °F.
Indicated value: 100 °F
